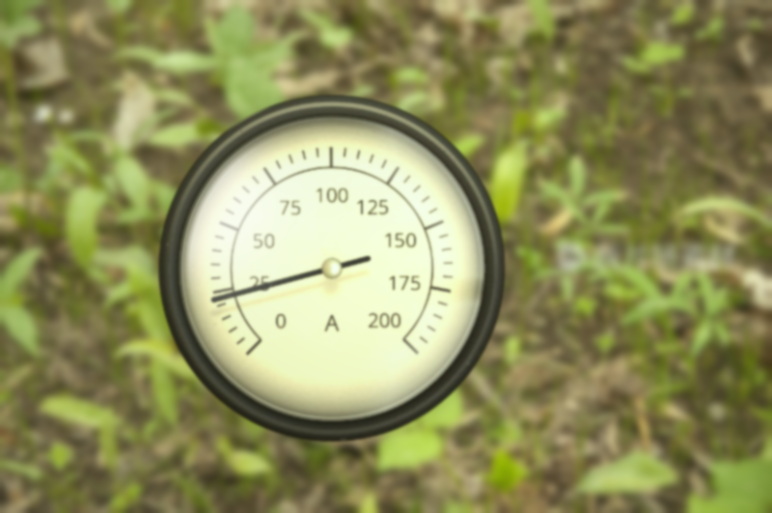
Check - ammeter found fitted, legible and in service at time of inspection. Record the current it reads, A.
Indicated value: 22.5 A
